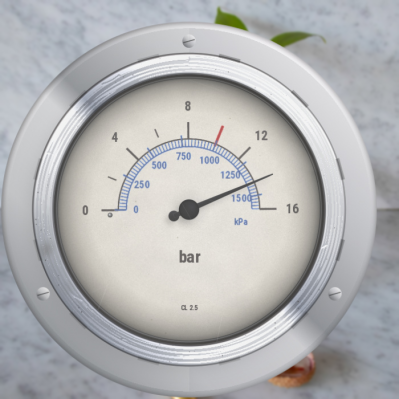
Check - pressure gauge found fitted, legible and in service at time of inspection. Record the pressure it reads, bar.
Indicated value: 14 bar
